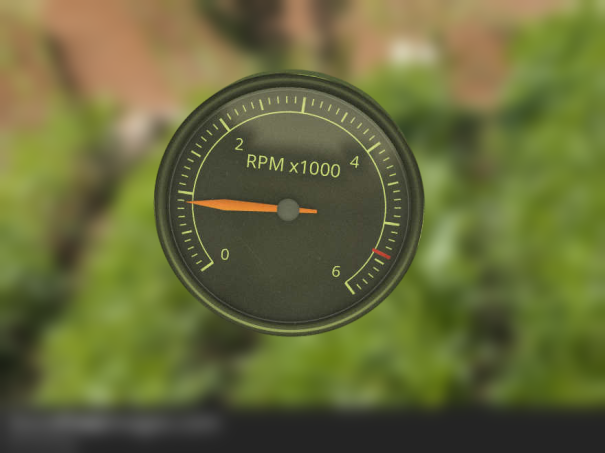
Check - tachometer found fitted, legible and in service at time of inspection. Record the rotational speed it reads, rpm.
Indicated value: 900 rpm
